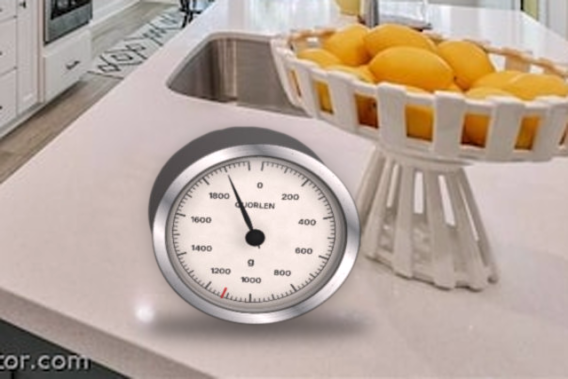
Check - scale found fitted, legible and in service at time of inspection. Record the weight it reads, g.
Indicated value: 1900 g
